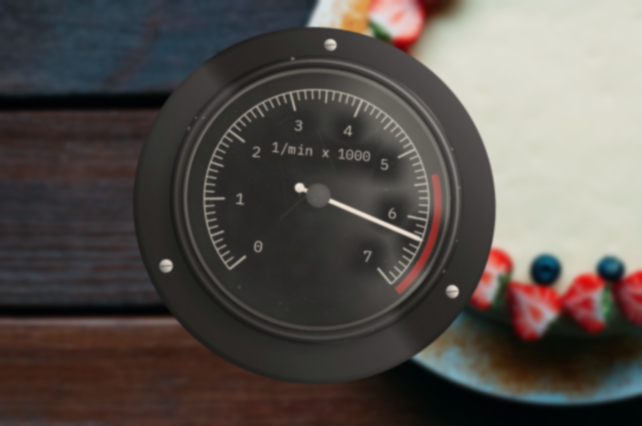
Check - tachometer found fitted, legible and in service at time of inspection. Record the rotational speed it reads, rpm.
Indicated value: 6300 rpm
